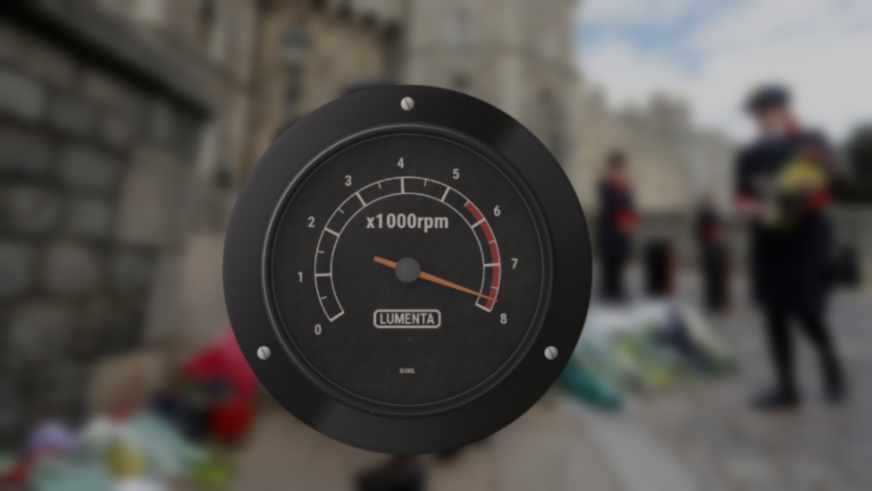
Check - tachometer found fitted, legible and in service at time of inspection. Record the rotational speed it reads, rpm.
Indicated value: 7750 rpm
